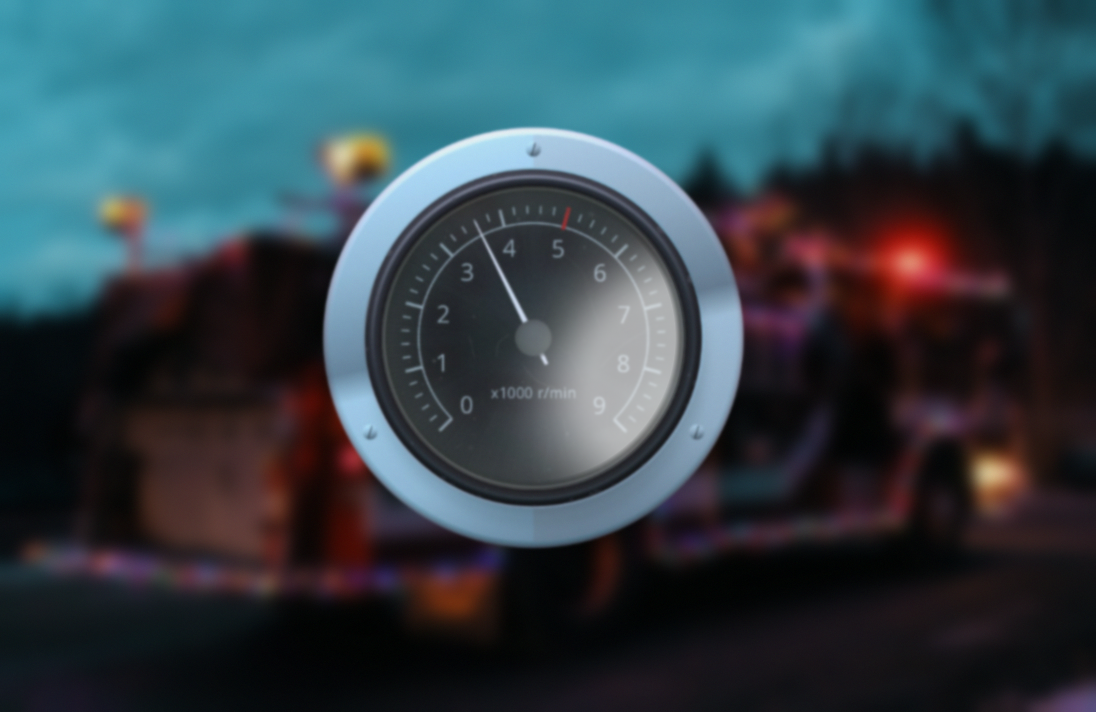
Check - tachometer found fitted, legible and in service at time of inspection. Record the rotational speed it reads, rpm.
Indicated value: 3600 rpm
